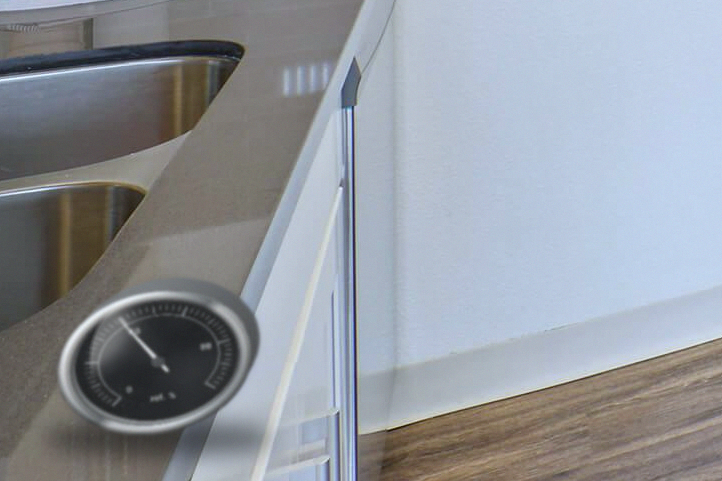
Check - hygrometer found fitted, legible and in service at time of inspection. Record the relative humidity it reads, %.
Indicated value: 40 %
